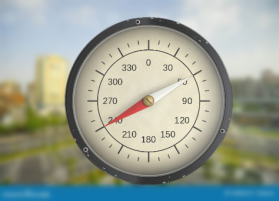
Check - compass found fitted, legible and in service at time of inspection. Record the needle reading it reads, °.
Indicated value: 240 °
